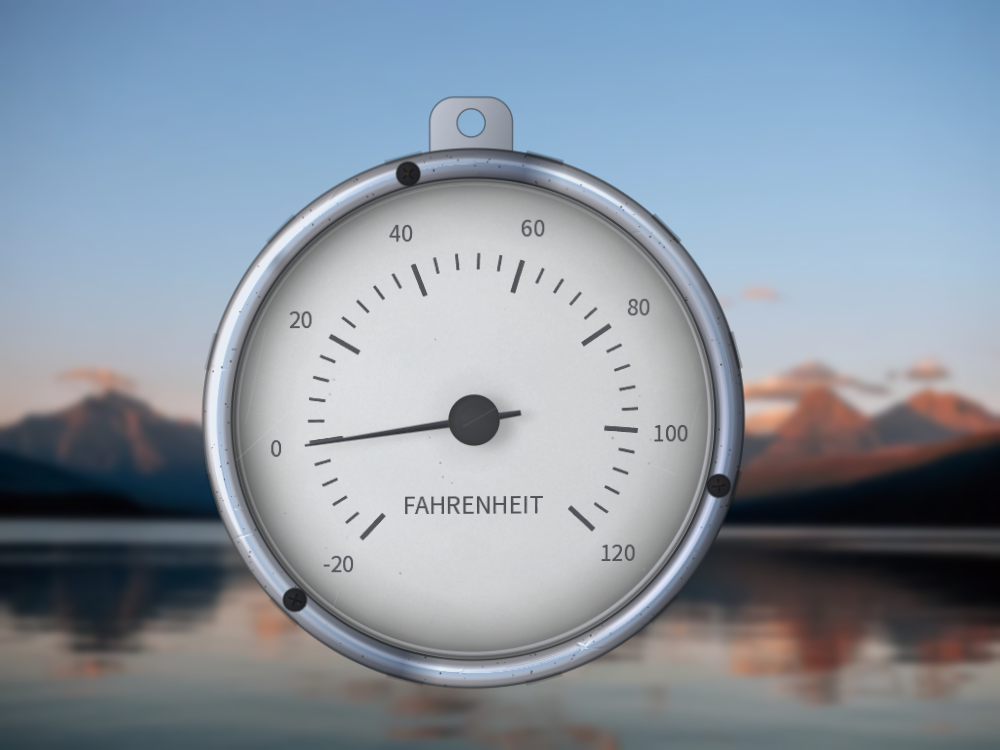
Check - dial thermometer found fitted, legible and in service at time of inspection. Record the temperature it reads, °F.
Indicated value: 0 °F
